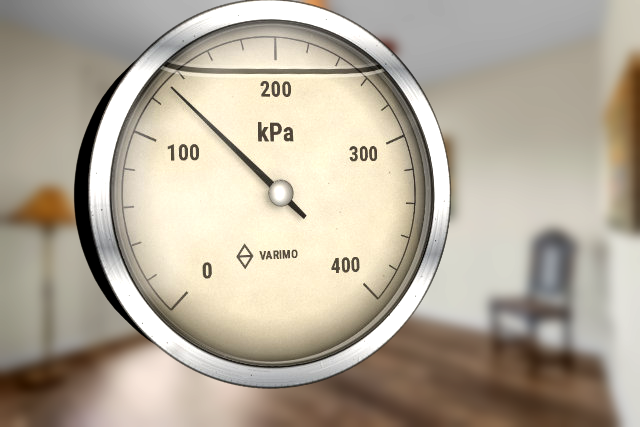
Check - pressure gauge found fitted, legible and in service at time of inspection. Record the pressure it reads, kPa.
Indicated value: 130 kPa
